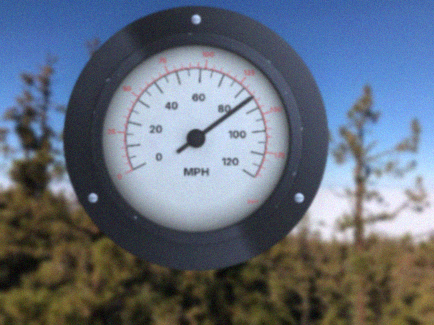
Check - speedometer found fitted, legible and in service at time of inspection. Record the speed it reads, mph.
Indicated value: 85 mph
